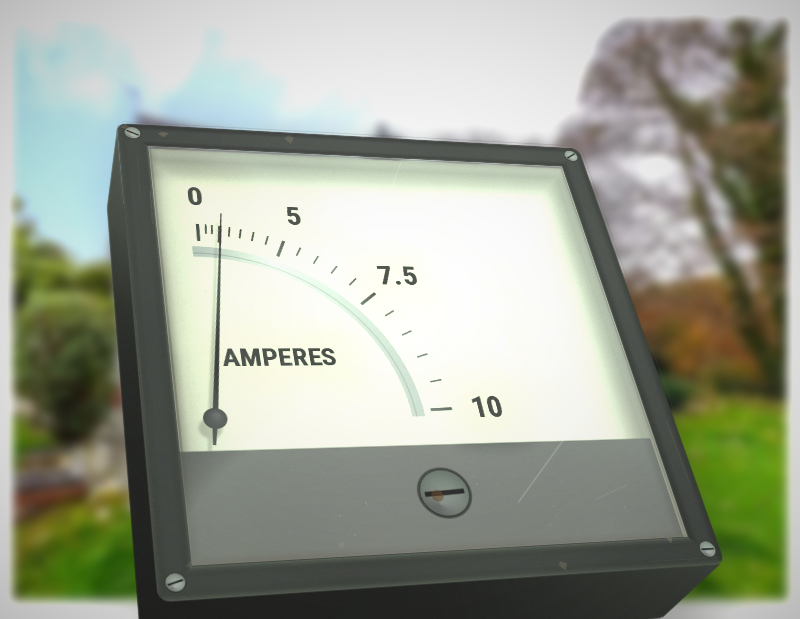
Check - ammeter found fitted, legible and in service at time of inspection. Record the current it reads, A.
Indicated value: 2.5 A
